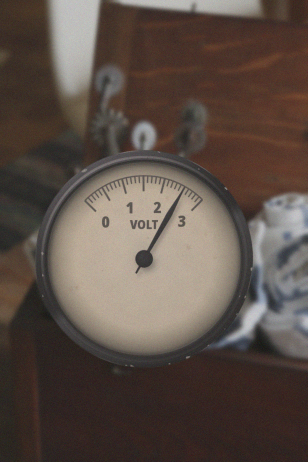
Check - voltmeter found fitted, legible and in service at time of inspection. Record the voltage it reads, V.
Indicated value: 2.5 V
